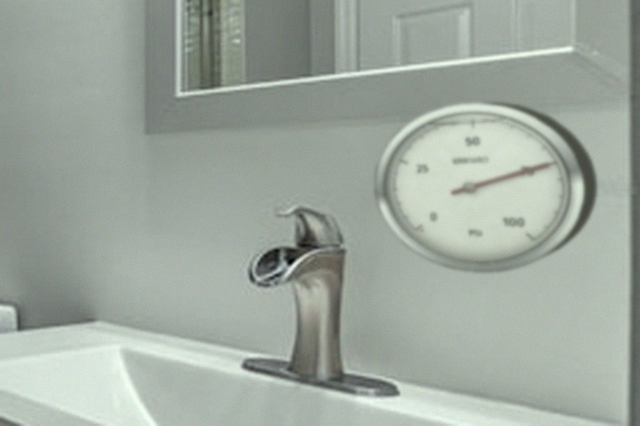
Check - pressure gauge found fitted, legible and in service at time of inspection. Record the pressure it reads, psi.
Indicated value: 75 psi
